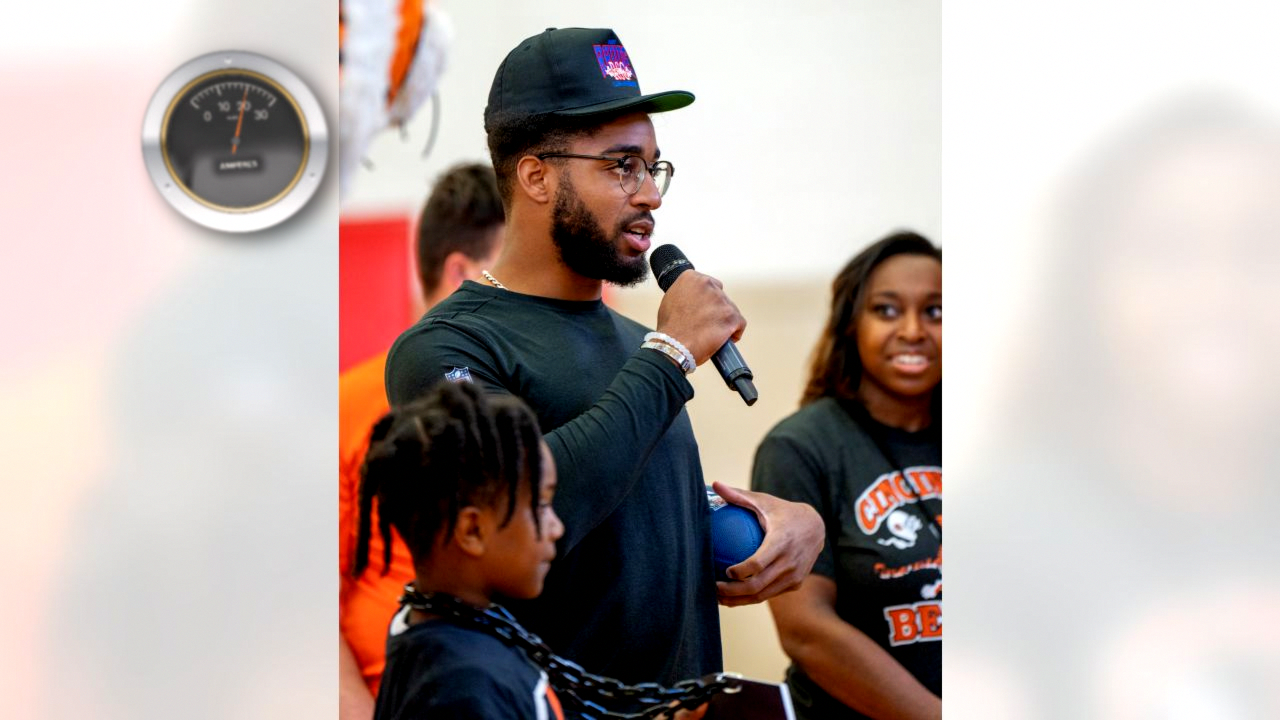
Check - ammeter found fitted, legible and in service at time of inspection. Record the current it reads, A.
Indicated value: 20 A
